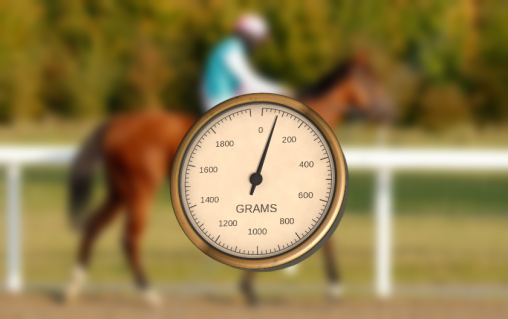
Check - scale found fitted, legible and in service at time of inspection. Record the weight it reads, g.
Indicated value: 80 g
